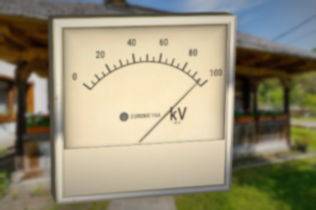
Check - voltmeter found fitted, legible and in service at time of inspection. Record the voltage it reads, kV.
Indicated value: 95 kV
